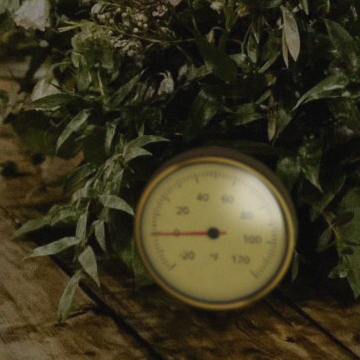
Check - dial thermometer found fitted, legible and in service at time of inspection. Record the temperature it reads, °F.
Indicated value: 0 °F
